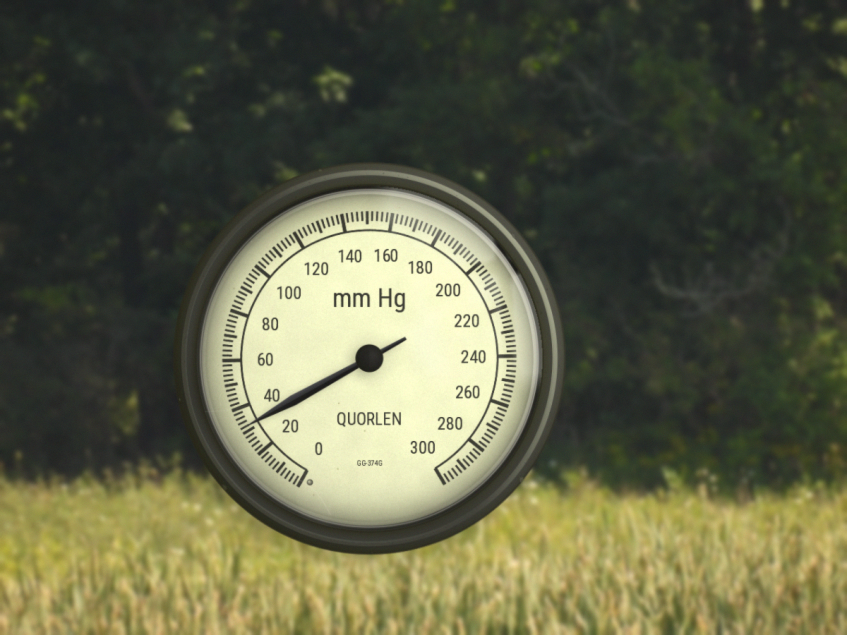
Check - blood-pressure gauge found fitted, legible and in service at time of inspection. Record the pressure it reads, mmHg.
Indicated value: 32 mmHg
